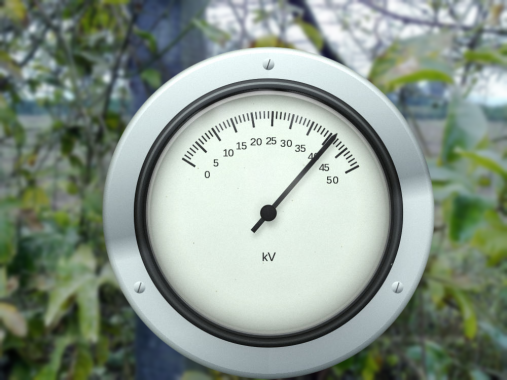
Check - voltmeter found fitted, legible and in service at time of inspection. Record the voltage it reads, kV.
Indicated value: 41 kV
